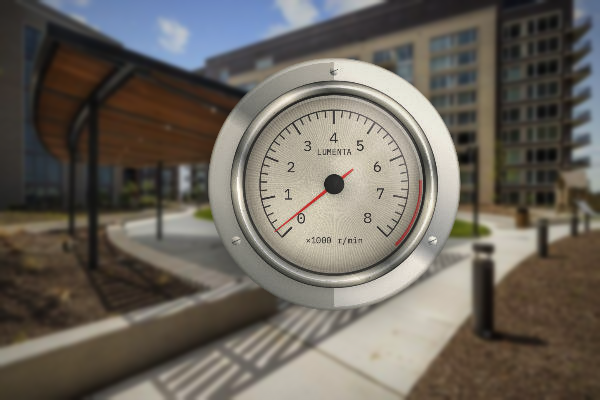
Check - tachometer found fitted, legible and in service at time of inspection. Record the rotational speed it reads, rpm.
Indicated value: 200 rpm
